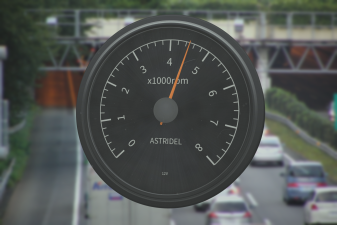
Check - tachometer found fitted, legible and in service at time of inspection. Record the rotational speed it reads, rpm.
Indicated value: 4500 rpm
